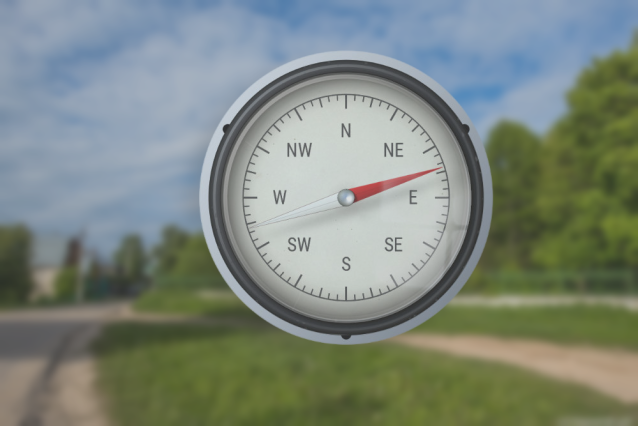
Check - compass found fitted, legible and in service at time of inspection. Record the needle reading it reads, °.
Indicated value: 72.5 °
